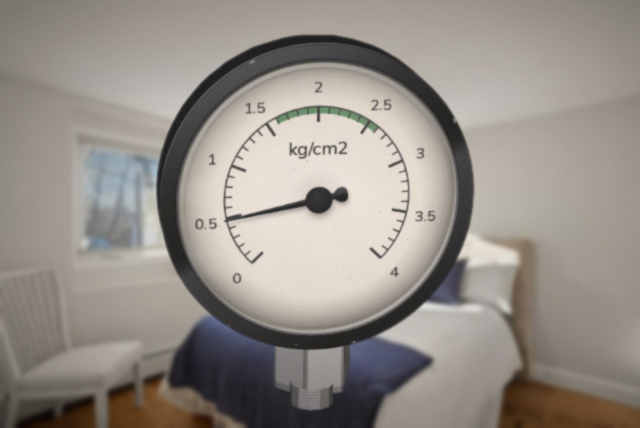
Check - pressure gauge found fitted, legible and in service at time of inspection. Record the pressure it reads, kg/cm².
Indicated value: 0.5 kg/cm²
